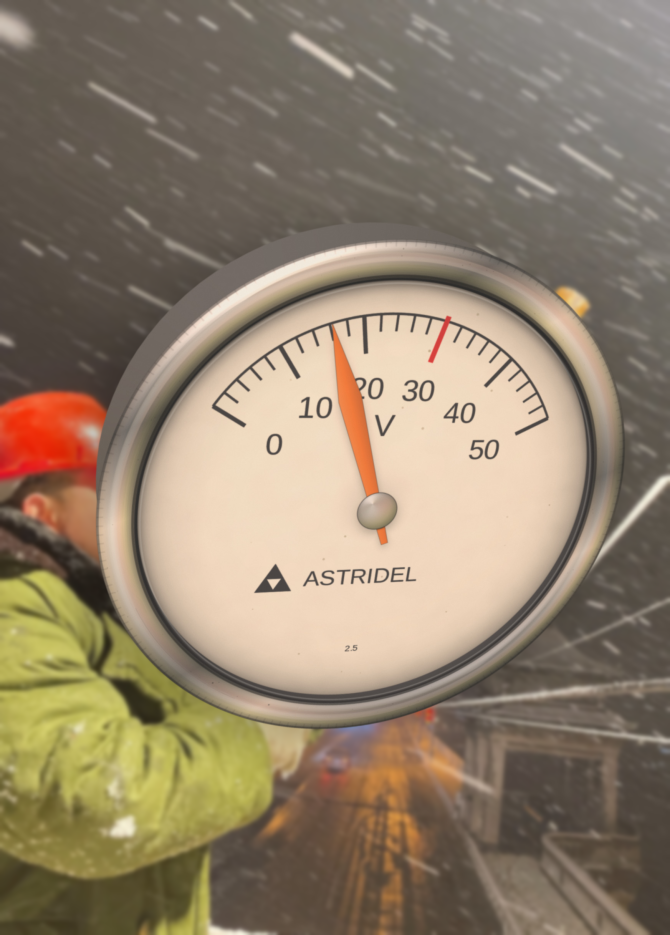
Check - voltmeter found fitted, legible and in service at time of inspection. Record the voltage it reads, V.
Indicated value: 16 V
